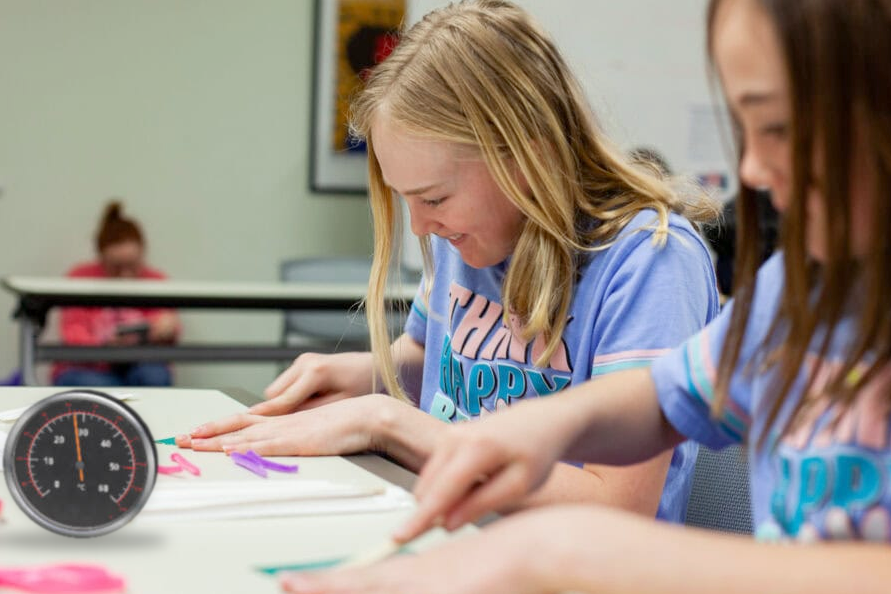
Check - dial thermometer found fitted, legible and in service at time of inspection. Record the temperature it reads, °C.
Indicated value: 28 °C
